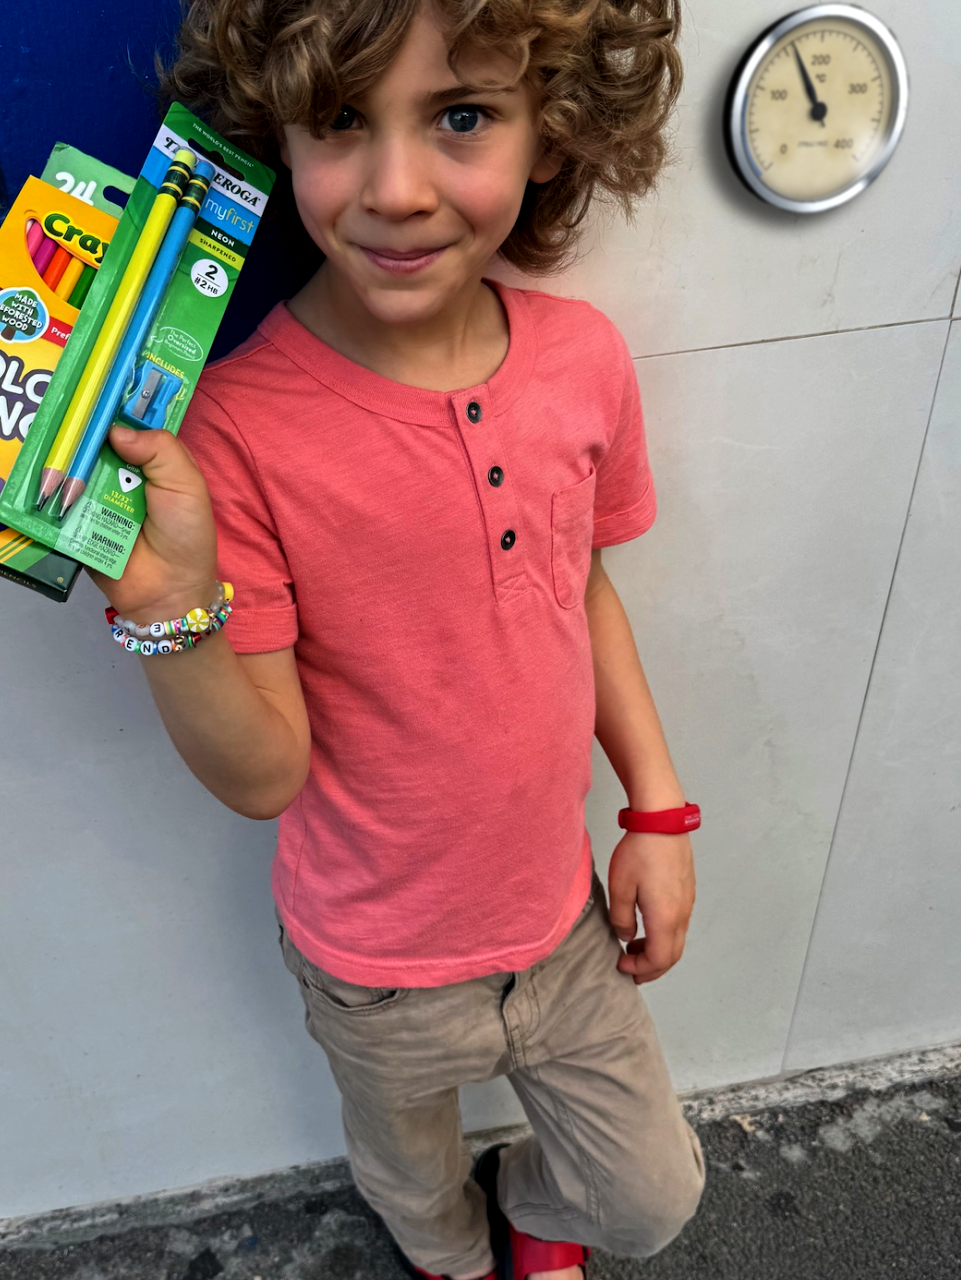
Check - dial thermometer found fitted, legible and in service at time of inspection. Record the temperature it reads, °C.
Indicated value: 160 °C
